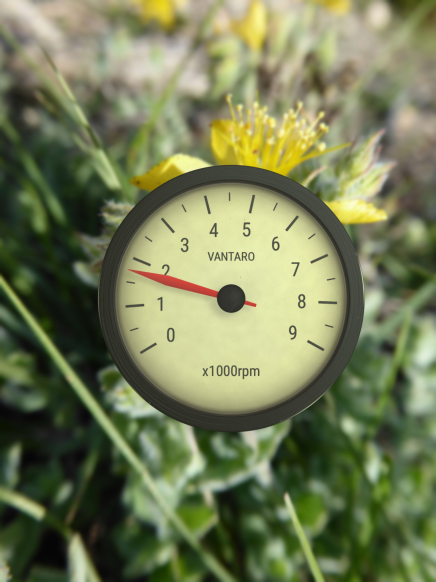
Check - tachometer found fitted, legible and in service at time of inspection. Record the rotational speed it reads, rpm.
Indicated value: 1750 rpm
